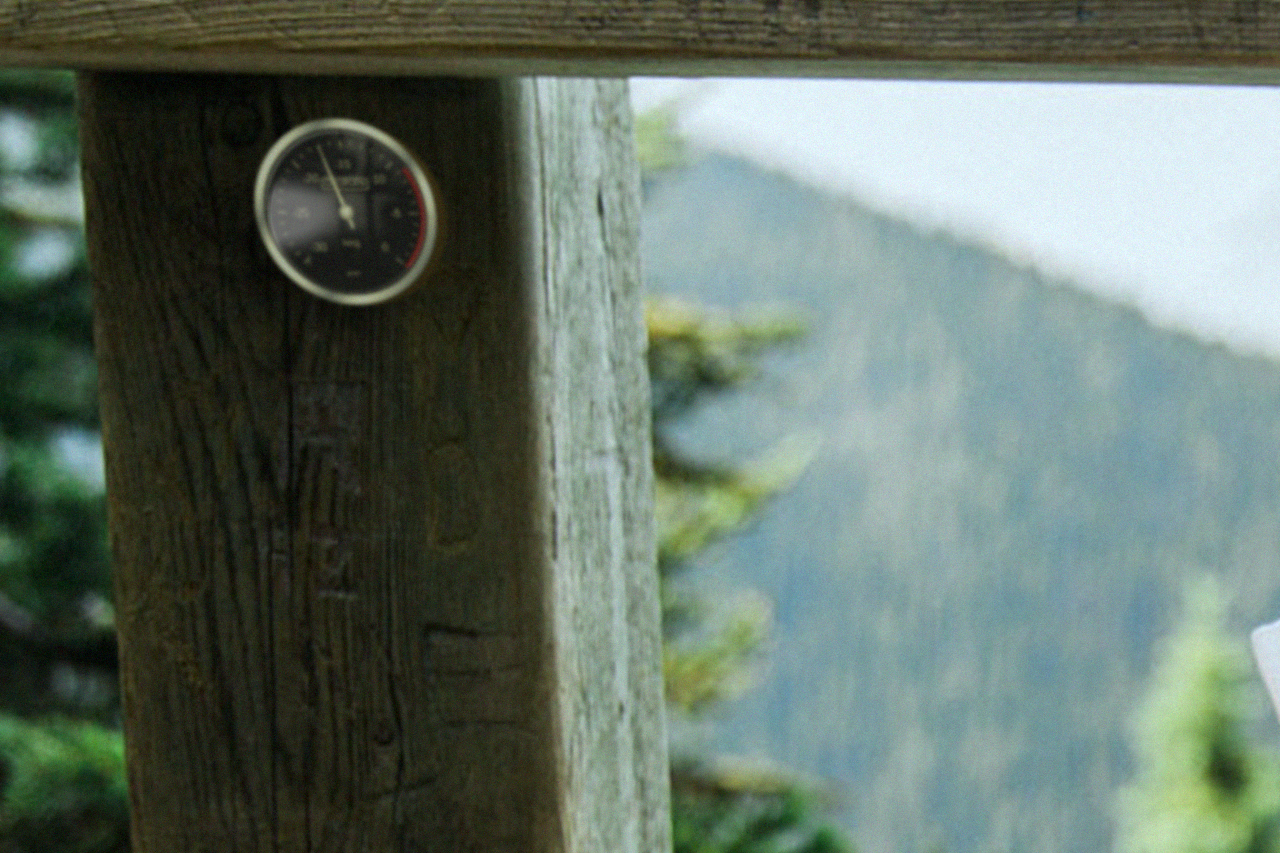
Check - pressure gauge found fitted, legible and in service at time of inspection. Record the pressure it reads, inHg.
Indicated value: -17 inHg
